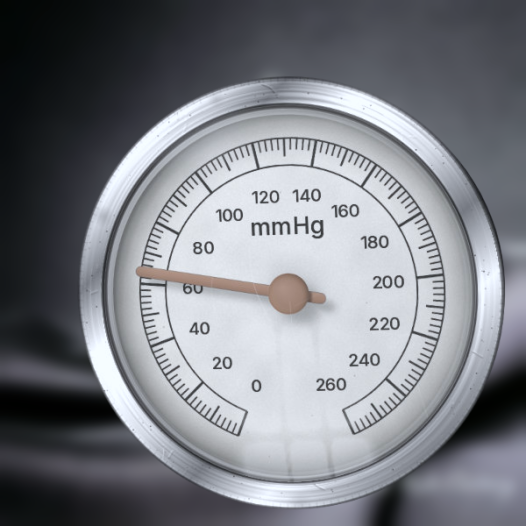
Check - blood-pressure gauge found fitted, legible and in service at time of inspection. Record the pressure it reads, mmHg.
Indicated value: 64 mmHg
